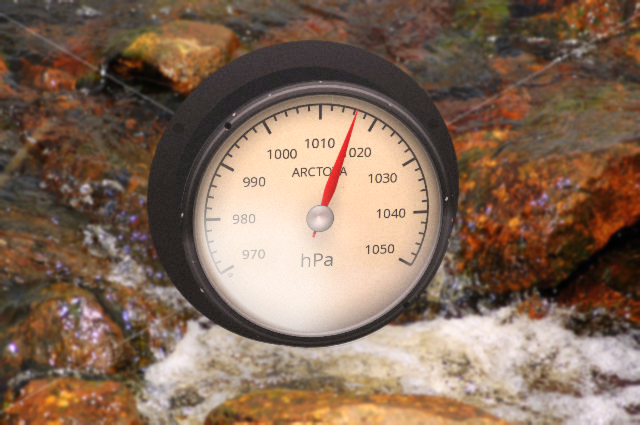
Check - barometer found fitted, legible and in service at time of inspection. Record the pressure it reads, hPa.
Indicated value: 1016 hPa
